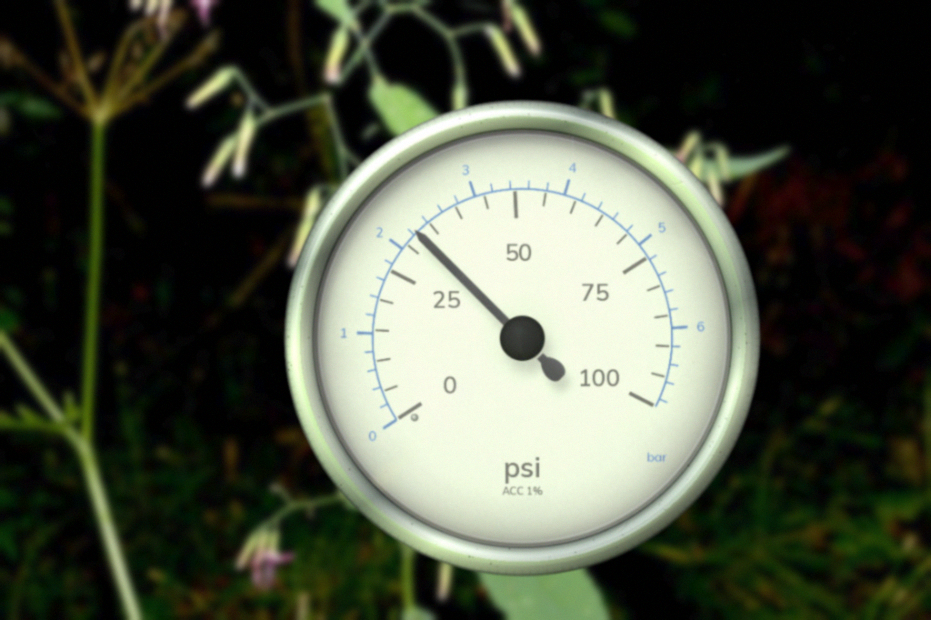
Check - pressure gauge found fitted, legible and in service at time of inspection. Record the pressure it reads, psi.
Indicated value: 32.5 psi
